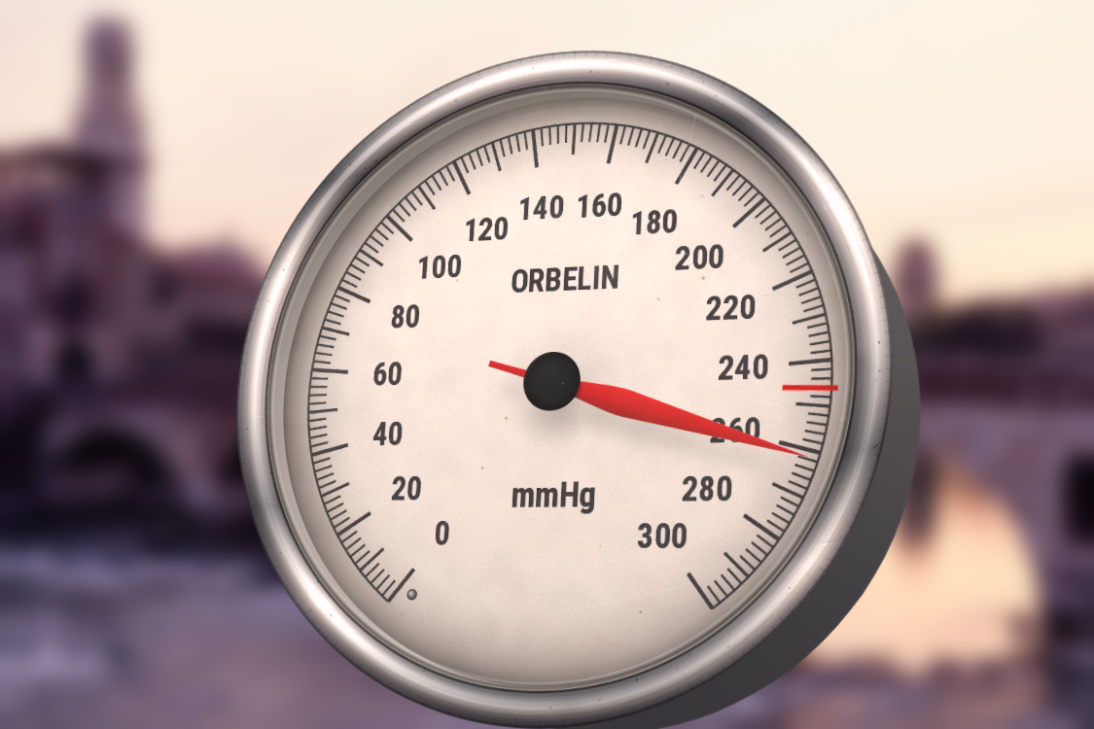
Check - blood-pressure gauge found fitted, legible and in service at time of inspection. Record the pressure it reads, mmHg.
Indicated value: 262 mmHg
